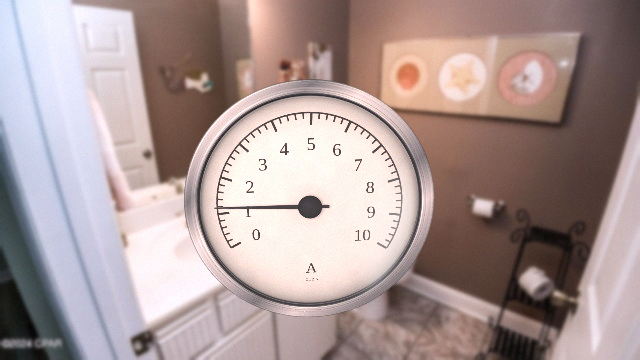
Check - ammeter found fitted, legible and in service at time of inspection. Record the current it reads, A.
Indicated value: 1.2 A
